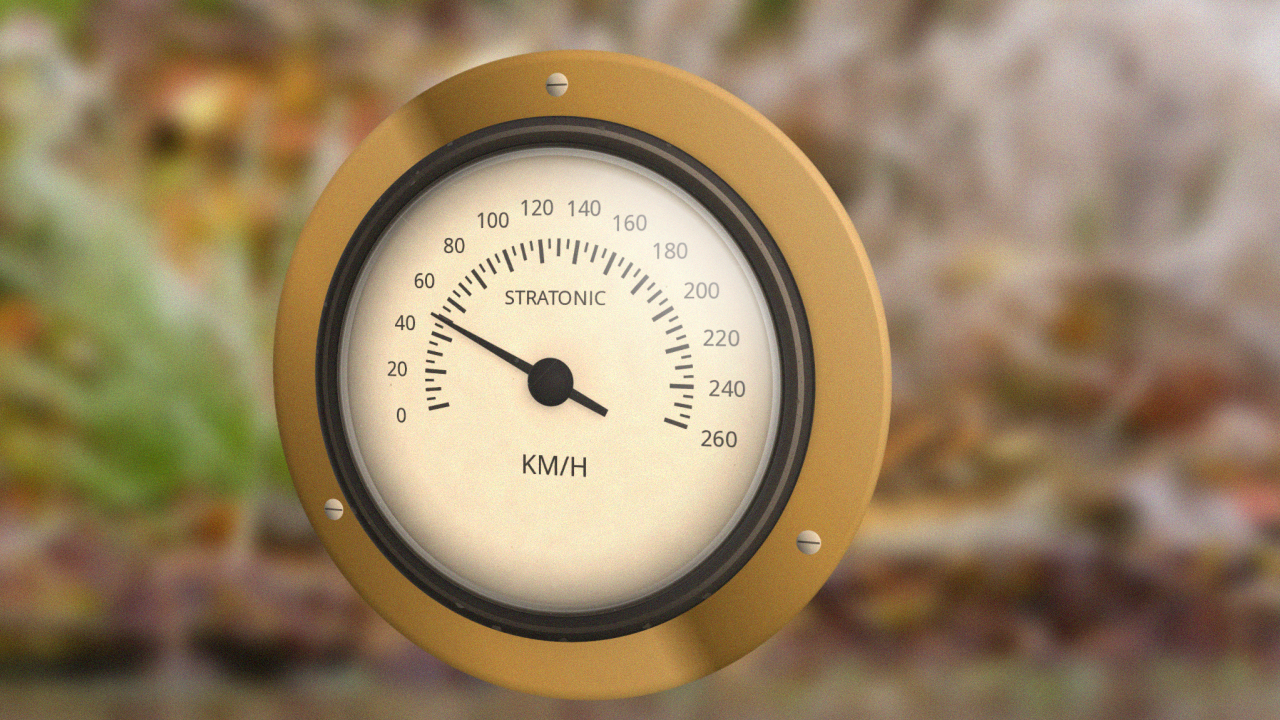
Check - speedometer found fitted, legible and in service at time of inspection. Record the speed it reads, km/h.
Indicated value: 50 km/h
